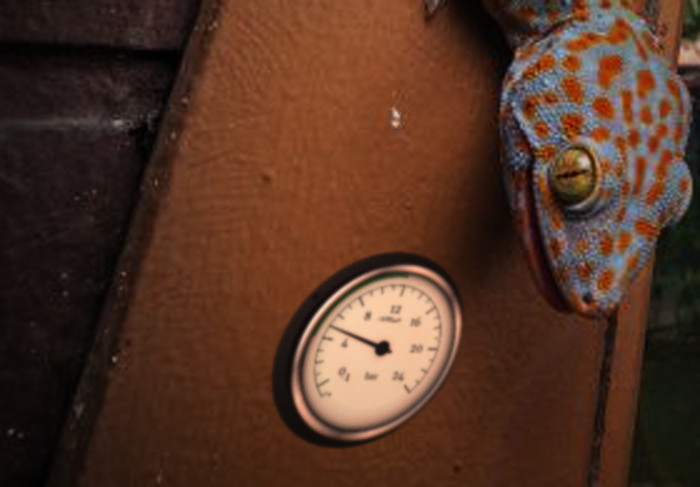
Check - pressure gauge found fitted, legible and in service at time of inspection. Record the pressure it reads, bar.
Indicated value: 5 bar
